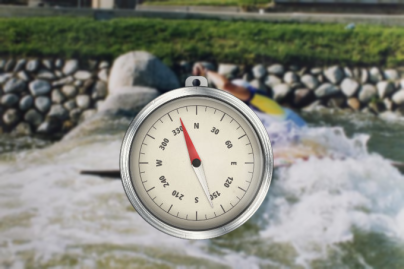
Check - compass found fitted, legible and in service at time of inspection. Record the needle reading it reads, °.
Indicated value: 340 °
